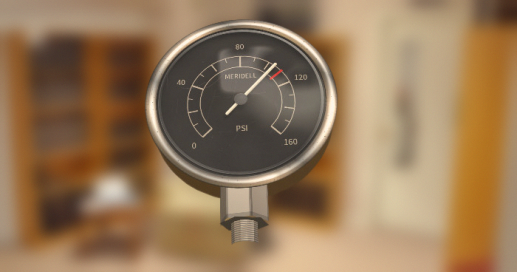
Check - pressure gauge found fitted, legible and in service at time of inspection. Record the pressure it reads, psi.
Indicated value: 105 psi
